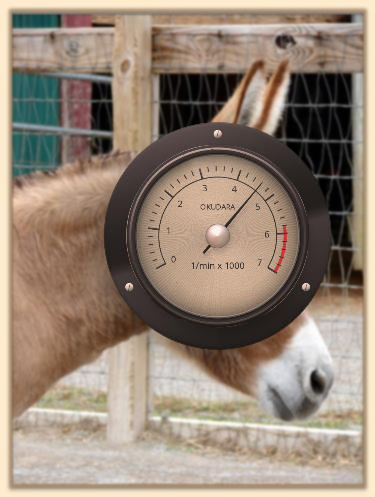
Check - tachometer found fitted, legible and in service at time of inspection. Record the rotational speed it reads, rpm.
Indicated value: 4600 rpm
